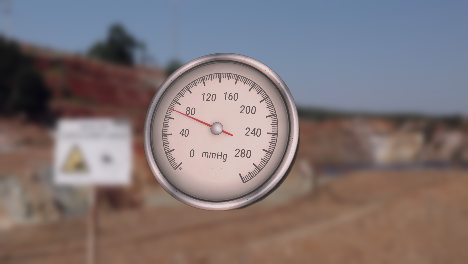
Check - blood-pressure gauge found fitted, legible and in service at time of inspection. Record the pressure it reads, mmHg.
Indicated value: 70 mmHg
